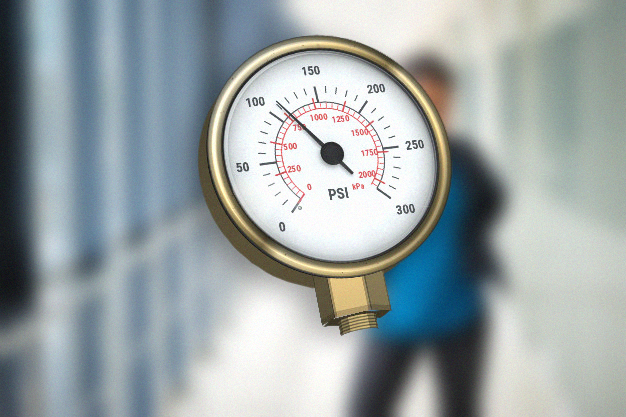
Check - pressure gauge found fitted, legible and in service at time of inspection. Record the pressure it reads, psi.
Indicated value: 110 psi
